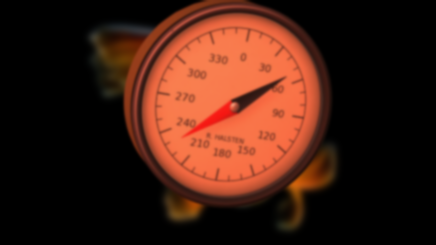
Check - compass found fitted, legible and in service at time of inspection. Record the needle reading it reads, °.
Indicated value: 230 °
